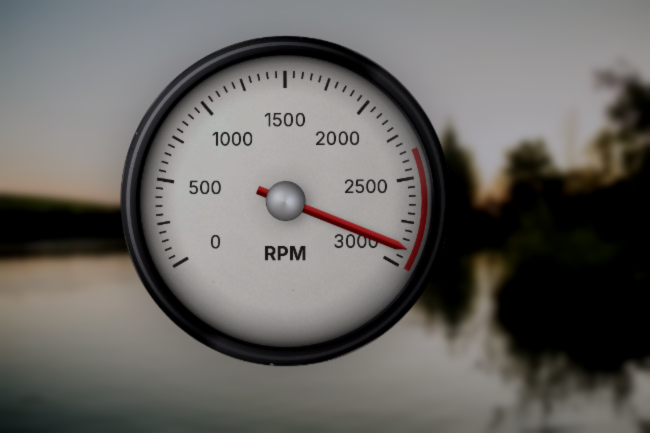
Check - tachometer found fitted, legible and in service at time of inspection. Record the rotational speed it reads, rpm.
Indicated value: 2900 rpm
